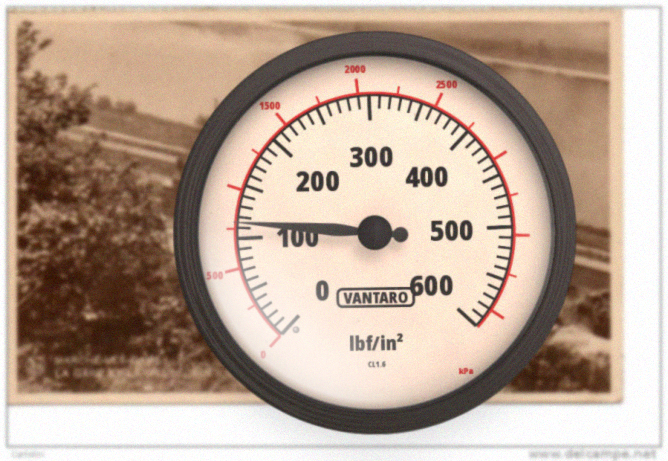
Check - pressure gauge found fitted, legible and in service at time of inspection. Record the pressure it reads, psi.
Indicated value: 115 psi
